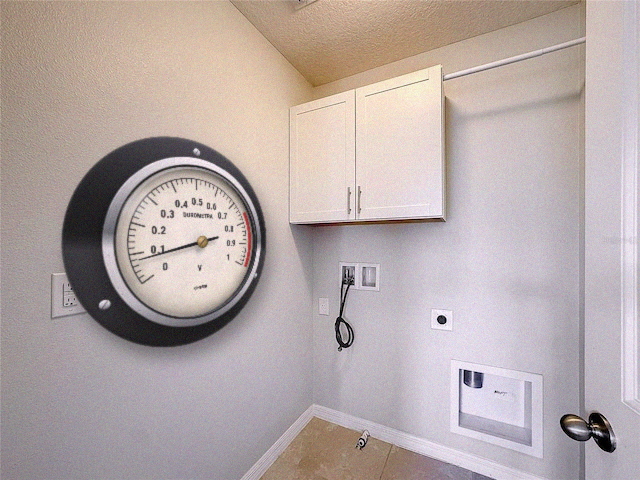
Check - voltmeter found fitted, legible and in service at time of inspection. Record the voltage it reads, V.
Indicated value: 0.08 V
